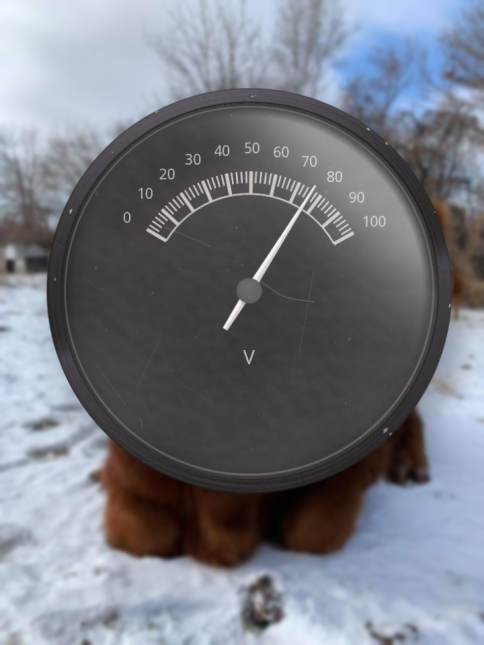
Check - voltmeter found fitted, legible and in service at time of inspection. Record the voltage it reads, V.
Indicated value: 76 V
